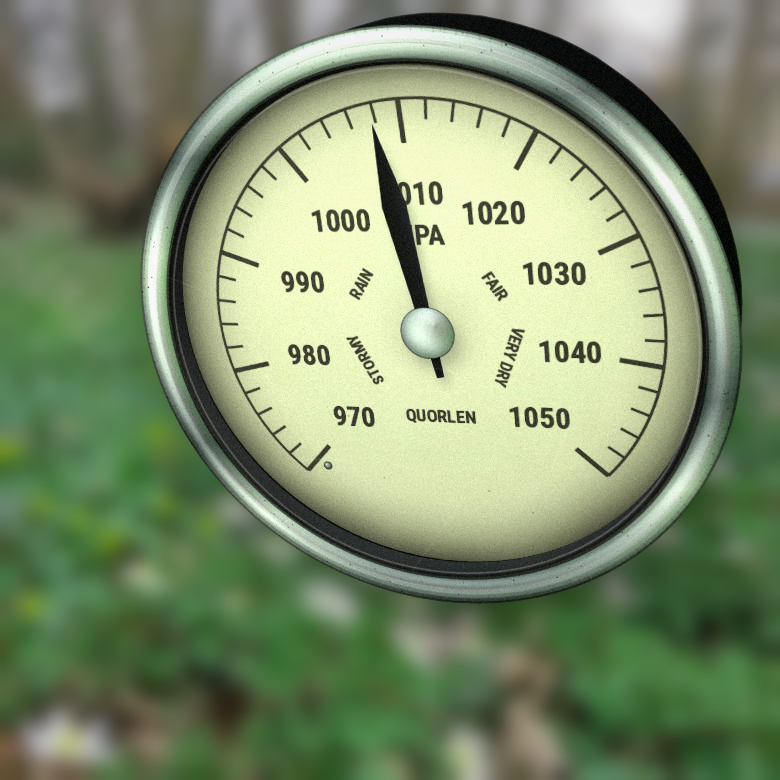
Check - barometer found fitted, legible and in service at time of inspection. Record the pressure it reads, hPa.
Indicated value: 1008 hPa
